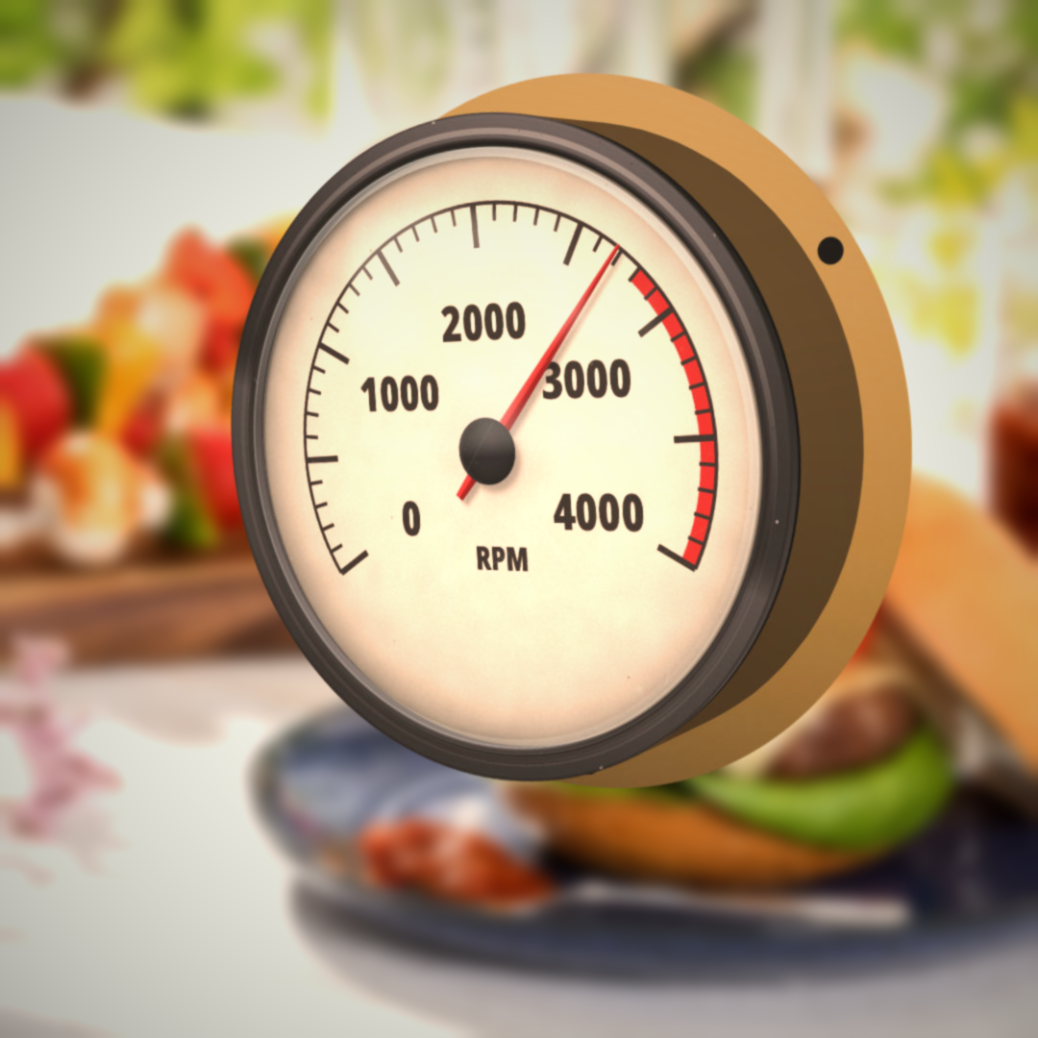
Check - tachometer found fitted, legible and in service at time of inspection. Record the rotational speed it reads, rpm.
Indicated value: 2700 rpm
